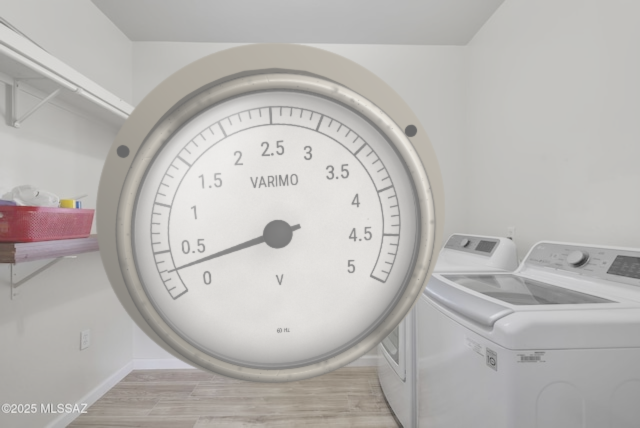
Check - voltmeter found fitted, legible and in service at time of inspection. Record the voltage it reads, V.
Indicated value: 0.3 V
